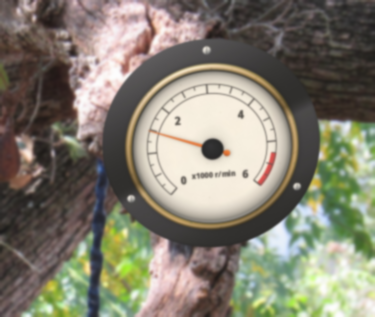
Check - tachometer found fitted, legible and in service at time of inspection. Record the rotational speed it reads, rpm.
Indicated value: 1500 rpm
